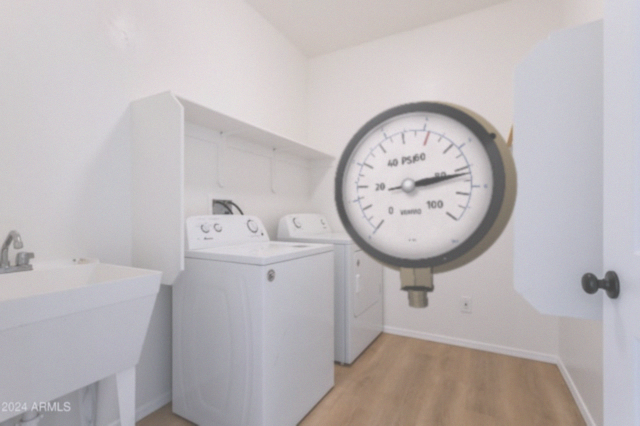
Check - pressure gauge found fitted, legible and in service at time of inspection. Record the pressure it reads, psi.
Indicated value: 82.5 psi
